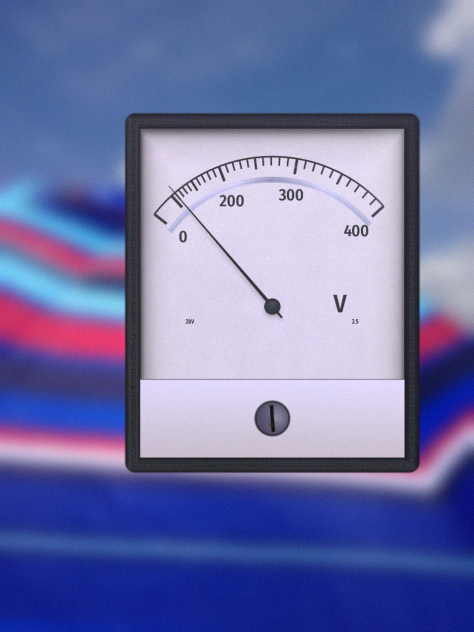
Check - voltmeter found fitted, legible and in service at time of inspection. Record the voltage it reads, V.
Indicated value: 110 V
